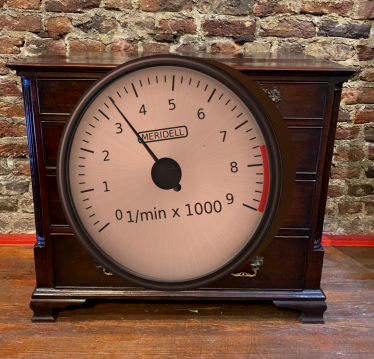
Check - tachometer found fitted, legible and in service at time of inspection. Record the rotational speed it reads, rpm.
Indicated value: 3400 rpm
